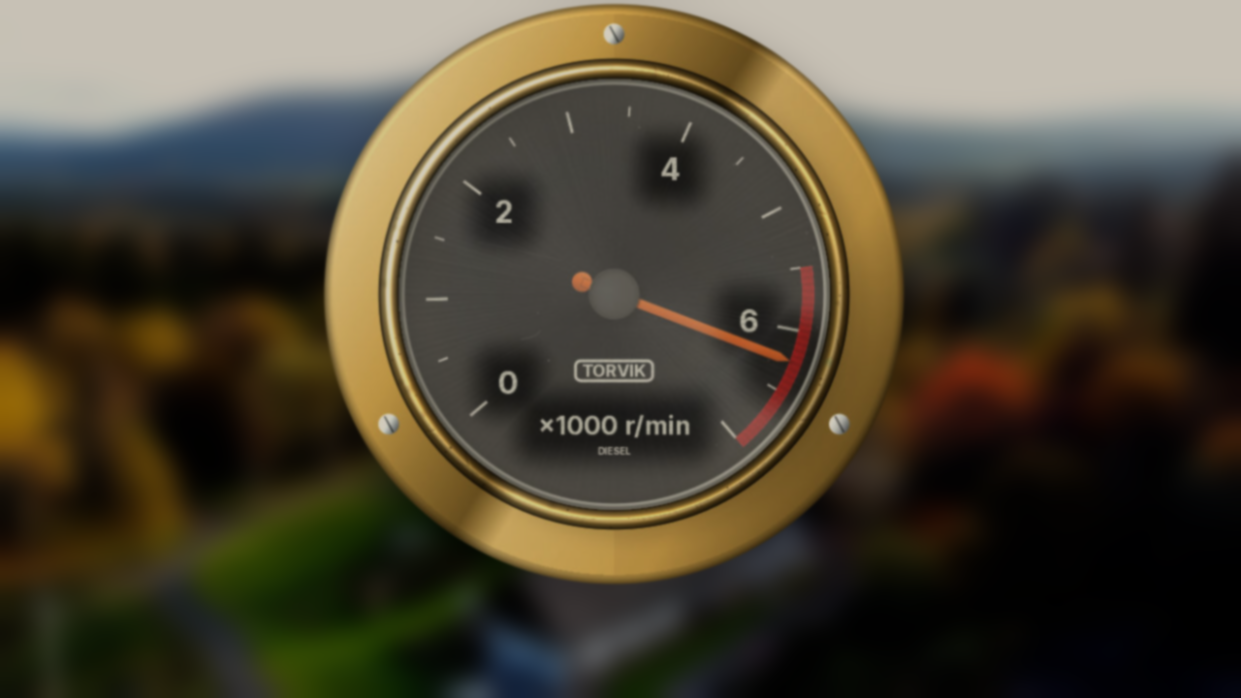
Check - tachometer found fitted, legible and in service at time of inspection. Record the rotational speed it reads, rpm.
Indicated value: 6250 rpm
